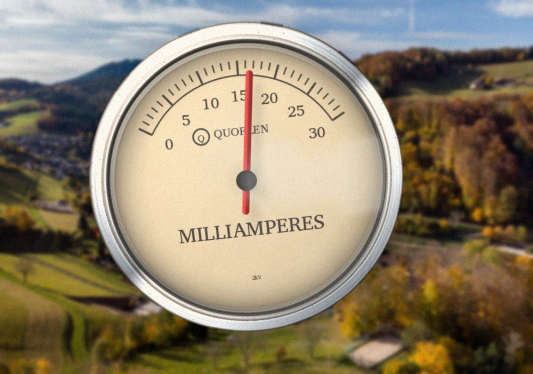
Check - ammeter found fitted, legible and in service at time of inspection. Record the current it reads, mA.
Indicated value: 16.5 mA
